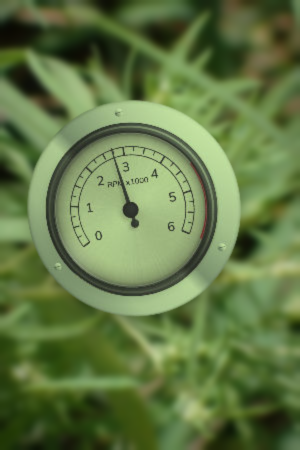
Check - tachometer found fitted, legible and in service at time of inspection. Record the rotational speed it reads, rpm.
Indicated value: 2750 rpm
